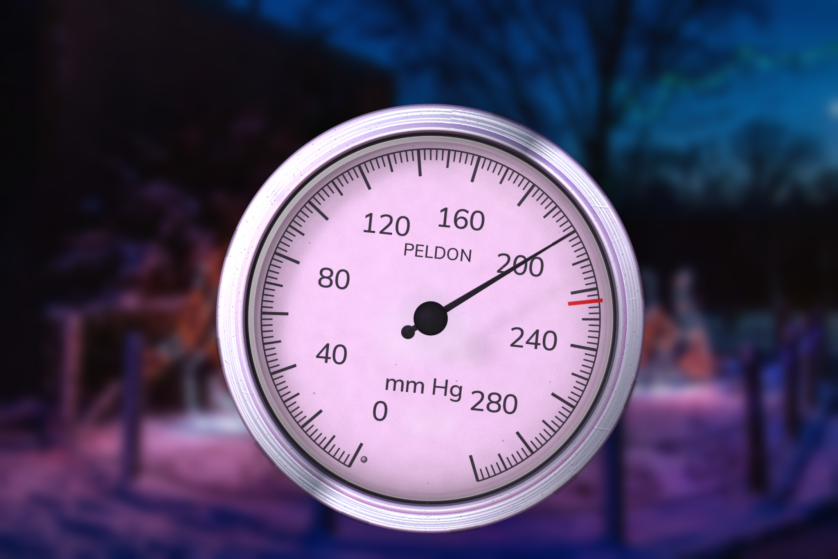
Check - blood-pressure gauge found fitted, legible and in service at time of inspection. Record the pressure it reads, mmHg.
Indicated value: 200 mmHg
